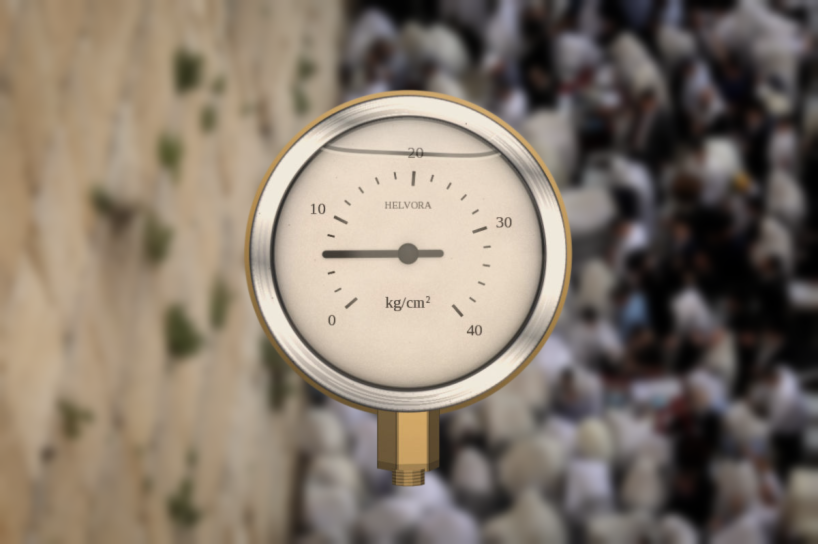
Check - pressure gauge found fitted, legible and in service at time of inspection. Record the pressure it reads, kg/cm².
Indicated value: 6 kg/cm²
